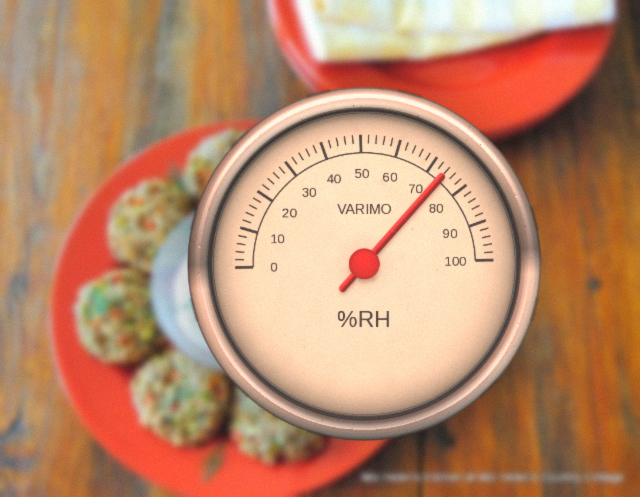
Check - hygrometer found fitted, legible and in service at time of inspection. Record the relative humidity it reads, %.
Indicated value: 74 %
